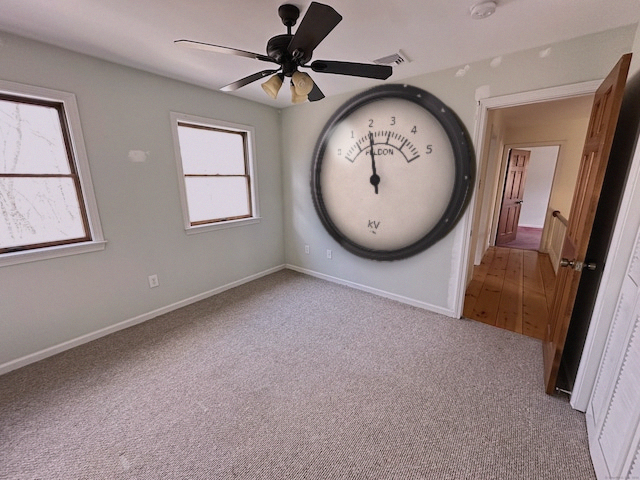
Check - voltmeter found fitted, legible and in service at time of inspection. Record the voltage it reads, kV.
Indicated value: 2 kV
